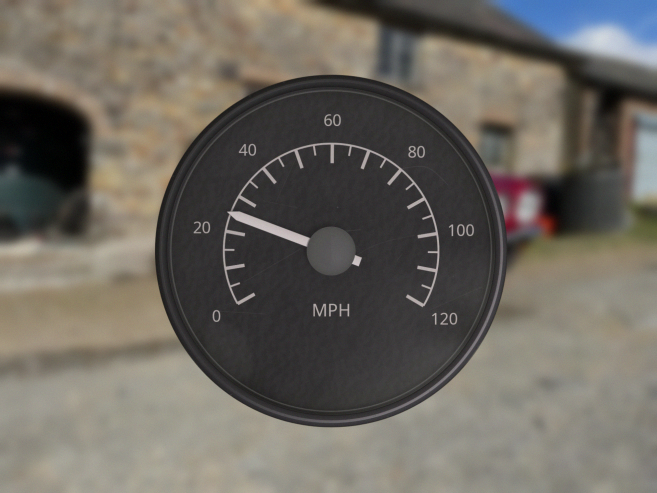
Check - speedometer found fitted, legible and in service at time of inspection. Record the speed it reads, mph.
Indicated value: 25 mph
